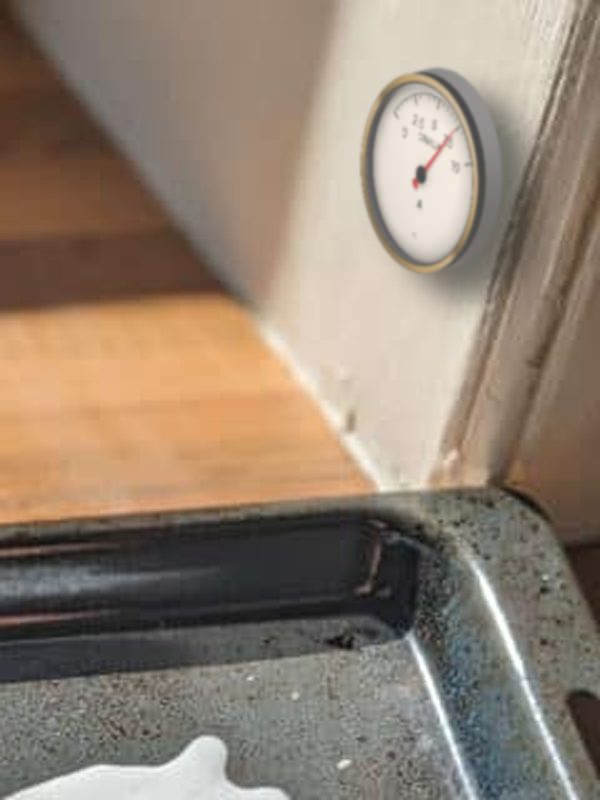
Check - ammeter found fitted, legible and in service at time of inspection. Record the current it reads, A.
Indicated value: 7.5 A
